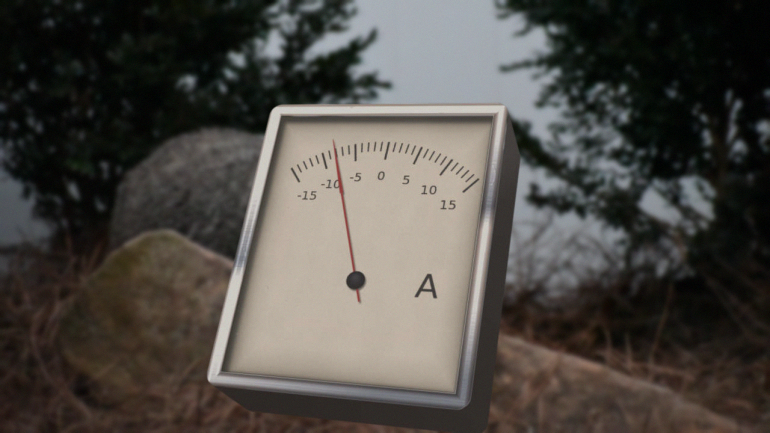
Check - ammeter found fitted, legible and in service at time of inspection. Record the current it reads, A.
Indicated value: -8 A
